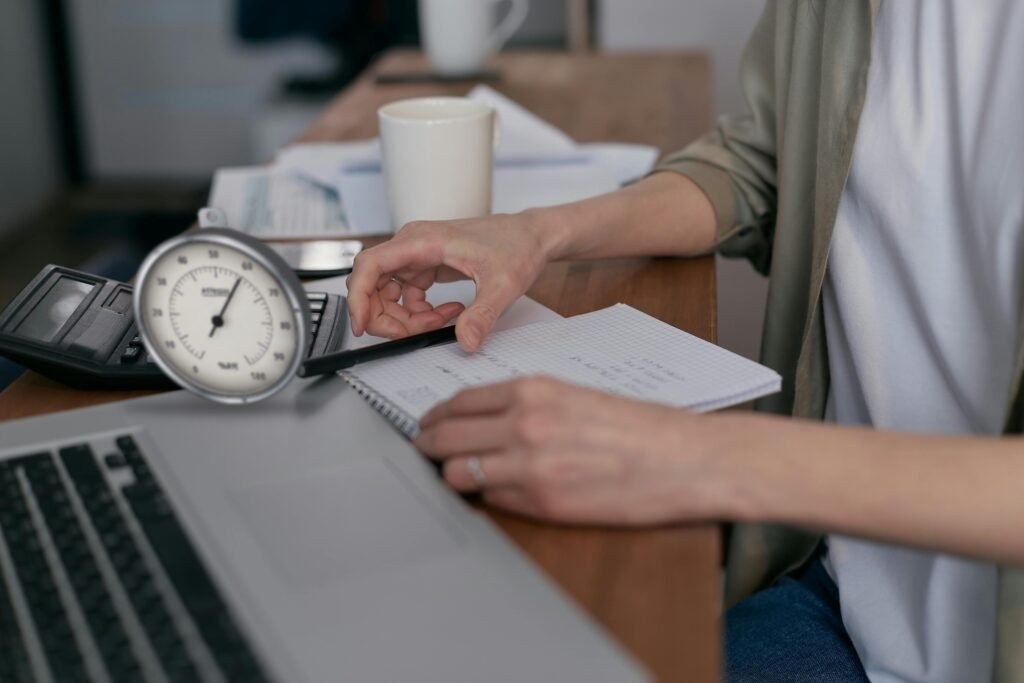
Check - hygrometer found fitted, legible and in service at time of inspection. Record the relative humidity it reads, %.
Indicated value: 60 %
